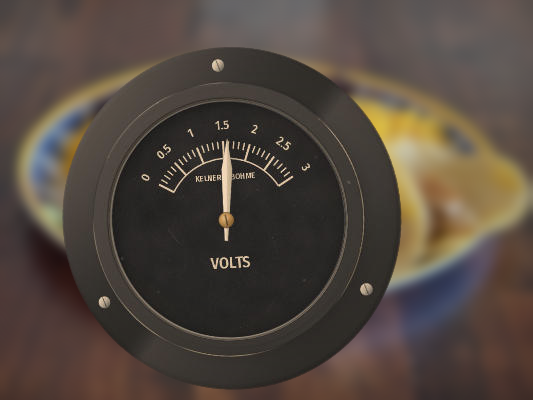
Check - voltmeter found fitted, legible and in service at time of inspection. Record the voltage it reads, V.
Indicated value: 1.6 V
